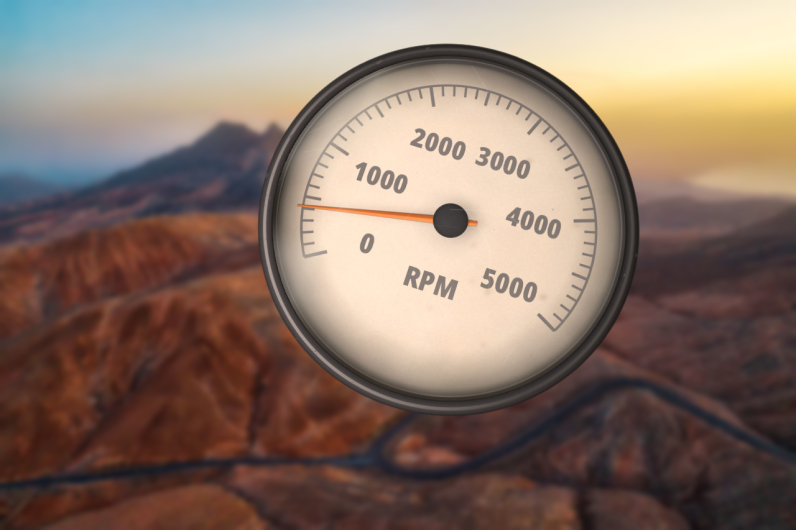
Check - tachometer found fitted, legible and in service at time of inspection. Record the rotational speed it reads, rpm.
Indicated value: 400 rpm
